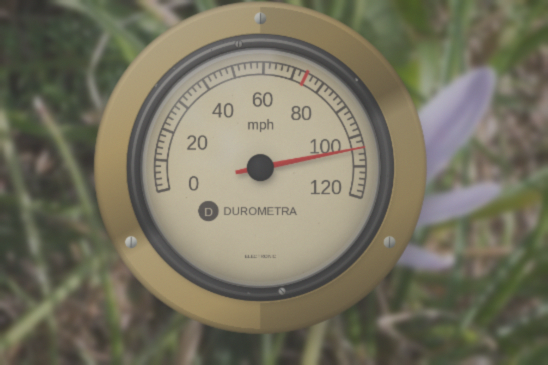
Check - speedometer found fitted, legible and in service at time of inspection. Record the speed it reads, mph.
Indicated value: 104 mph
